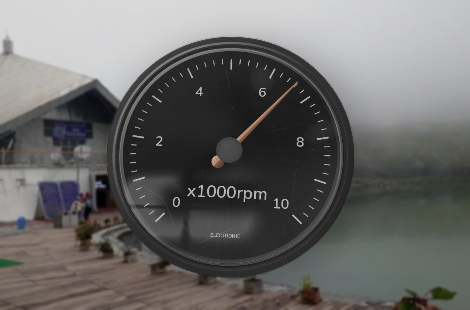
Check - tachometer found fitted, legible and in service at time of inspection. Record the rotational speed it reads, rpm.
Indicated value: 6600 rpm
